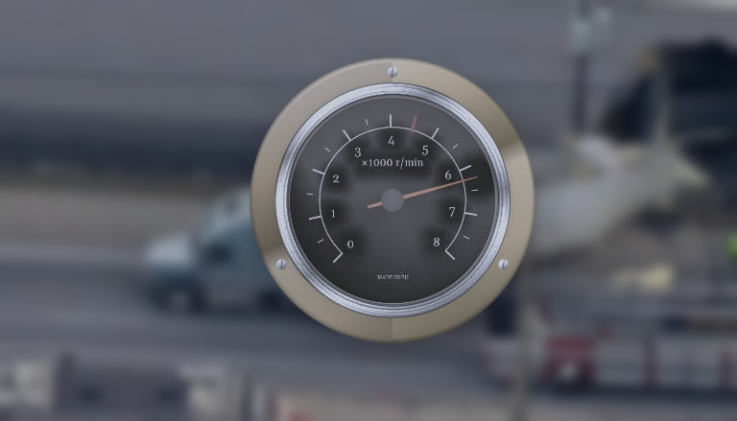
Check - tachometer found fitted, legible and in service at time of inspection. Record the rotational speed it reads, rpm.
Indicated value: 6250 rpm
